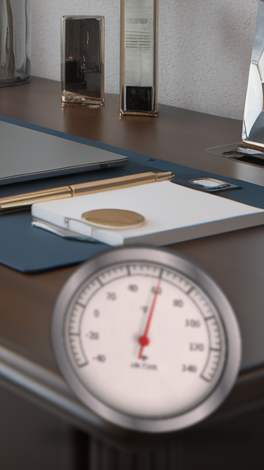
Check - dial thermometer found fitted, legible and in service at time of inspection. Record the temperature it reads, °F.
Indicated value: 60 °F
